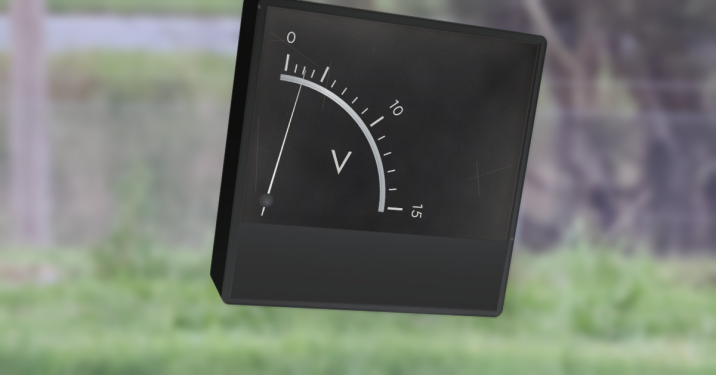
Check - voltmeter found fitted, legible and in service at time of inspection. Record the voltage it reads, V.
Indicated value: 3 V
